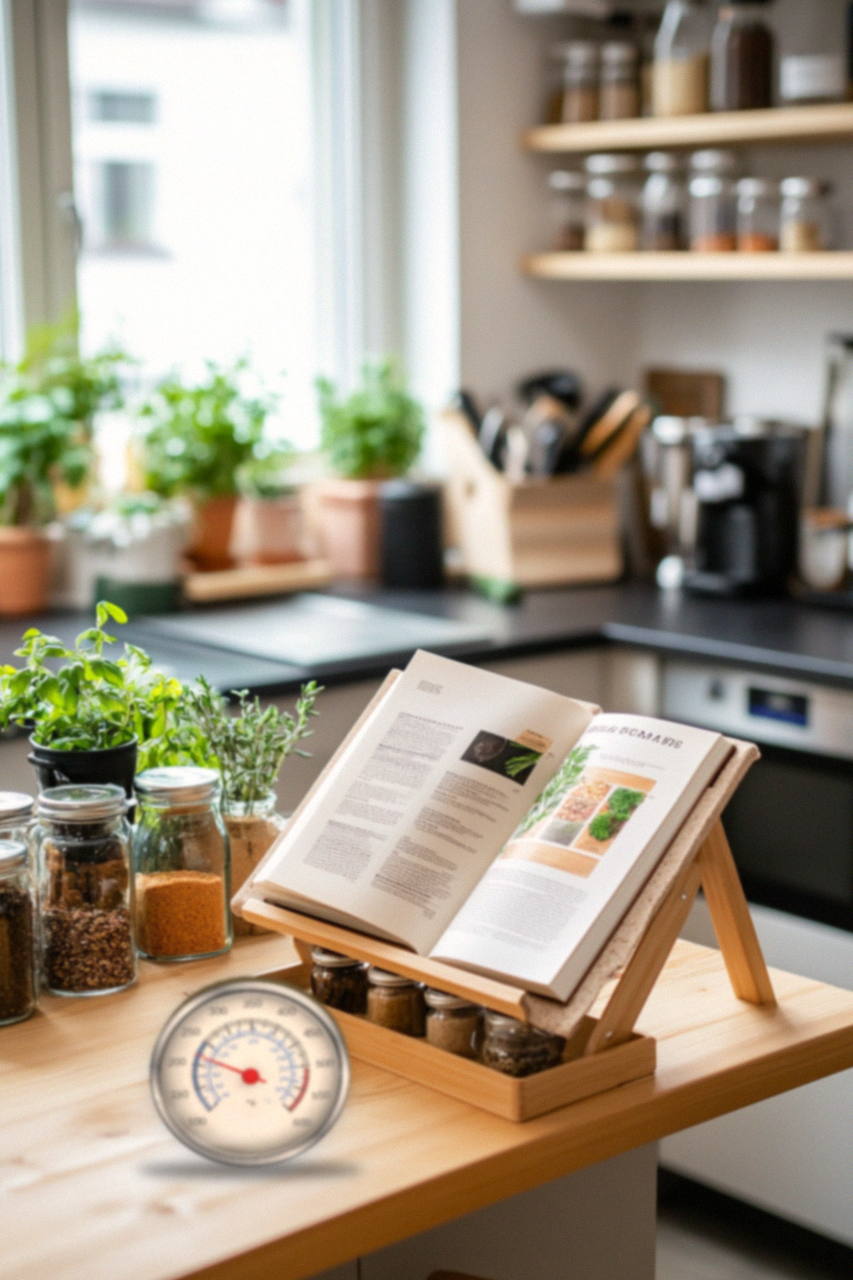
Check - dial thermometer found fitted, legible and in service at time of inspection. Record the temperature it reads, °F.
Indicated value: 225 °F
